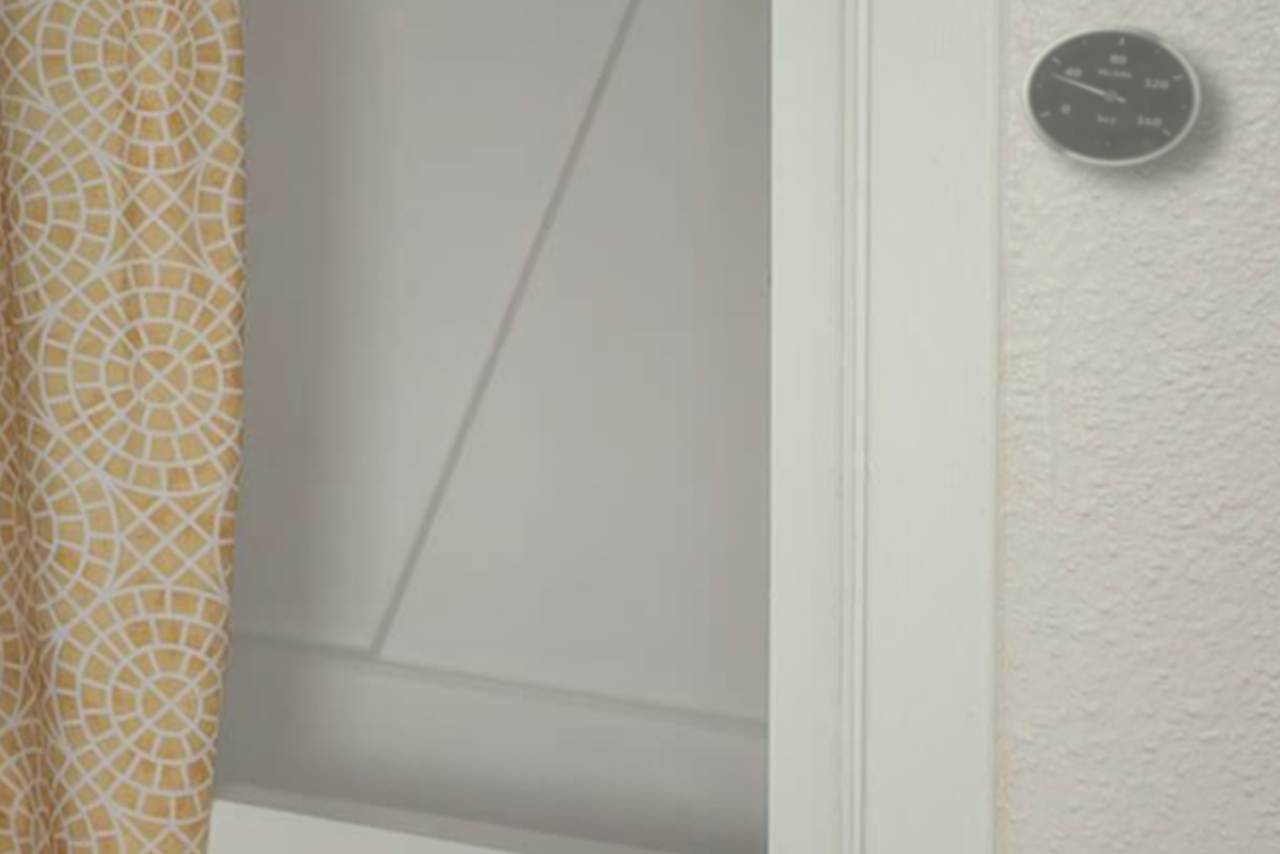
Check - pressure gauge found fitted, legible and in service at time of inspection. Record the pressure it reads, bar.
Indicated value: 30 bar
